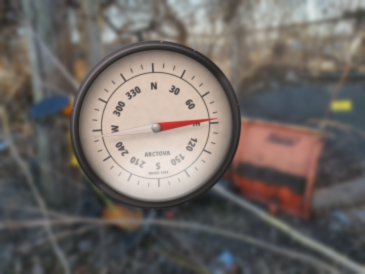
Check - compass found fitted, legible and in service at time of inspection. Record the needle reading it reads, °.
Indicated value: 85 °
